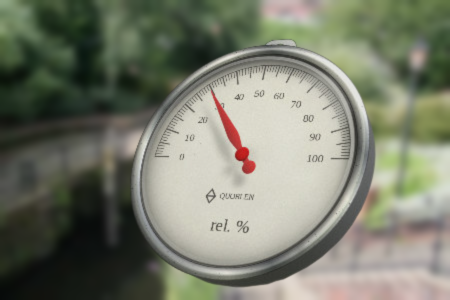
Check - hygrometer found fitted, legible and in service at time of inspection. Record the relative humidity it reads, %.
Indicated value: 30 %
